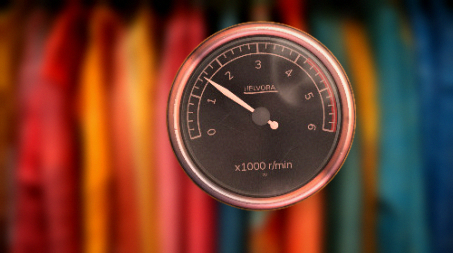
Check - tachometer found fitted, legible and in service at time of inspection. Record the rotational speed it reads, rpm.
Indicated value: 1500 rpm
